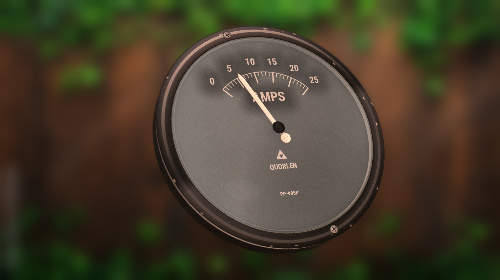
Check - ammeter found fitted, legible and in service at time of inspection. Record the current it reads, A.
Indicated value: 5 A
